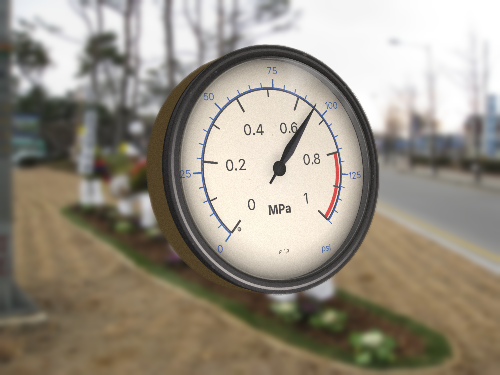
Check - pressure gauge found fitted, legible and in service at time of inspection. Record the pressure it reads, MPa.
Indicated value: 0.65 MPa
